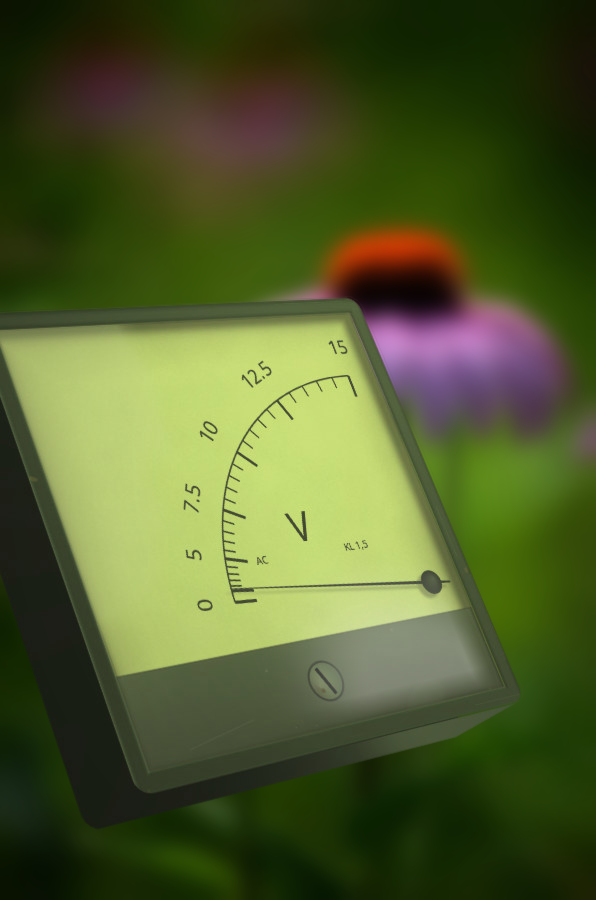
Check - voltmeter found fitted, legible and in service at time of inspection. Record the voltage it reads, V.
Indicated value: 2.5 V
